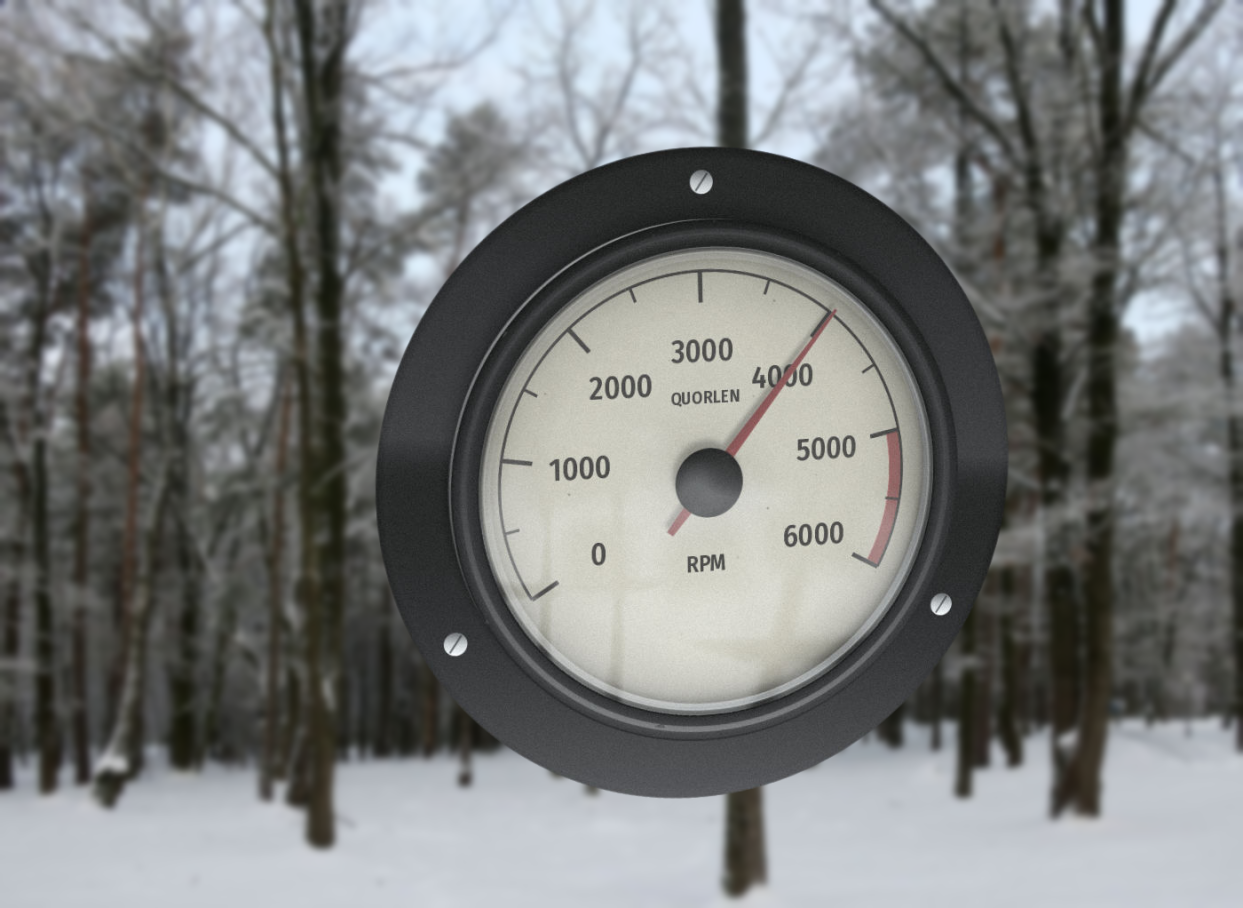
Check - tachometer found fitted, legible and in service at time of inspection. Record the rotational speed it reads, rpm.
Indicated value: 4000 rpm
